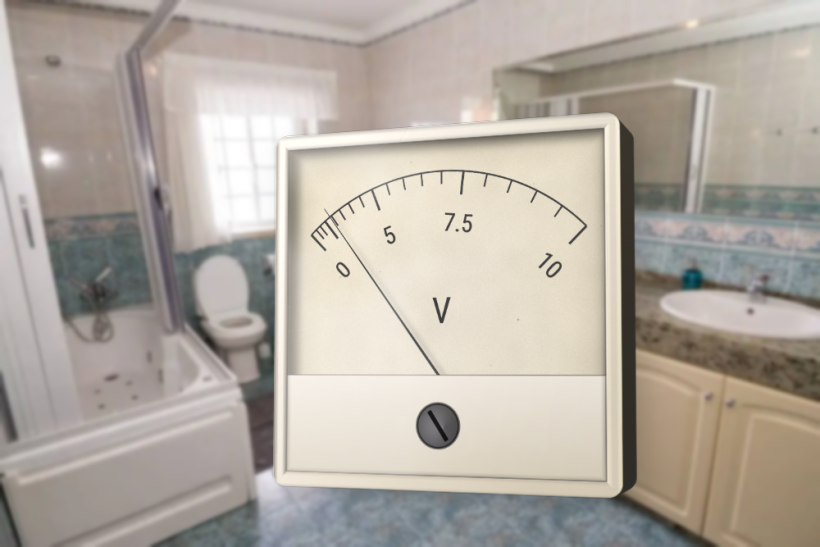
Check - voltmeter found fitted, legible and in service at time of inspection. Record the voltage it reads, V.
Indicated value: 3 V
